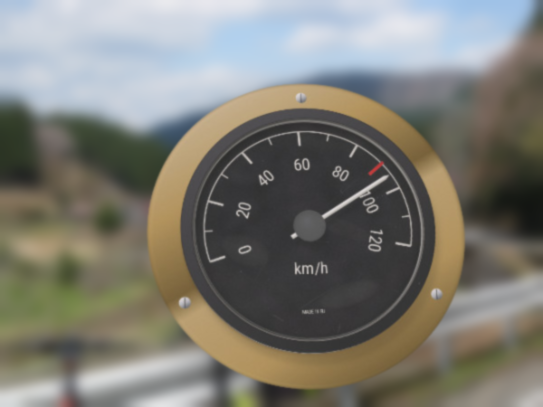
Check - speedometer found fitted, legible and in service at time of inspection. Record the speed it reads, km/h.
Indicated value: 95 km/h
